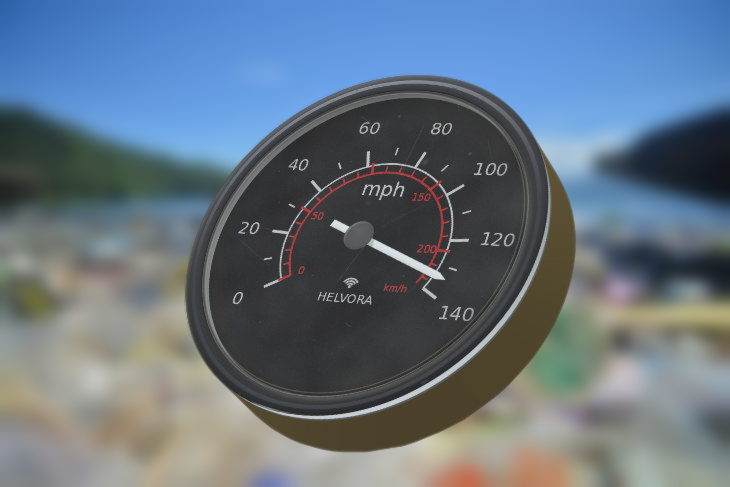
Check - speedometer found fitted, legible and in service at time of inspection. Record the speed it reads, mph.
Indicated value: 135 mph
